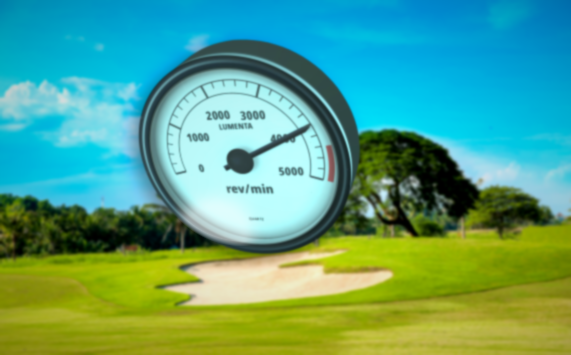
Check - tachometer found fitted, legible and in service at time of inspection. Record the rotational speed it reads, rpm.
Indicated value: 4000 rpm
